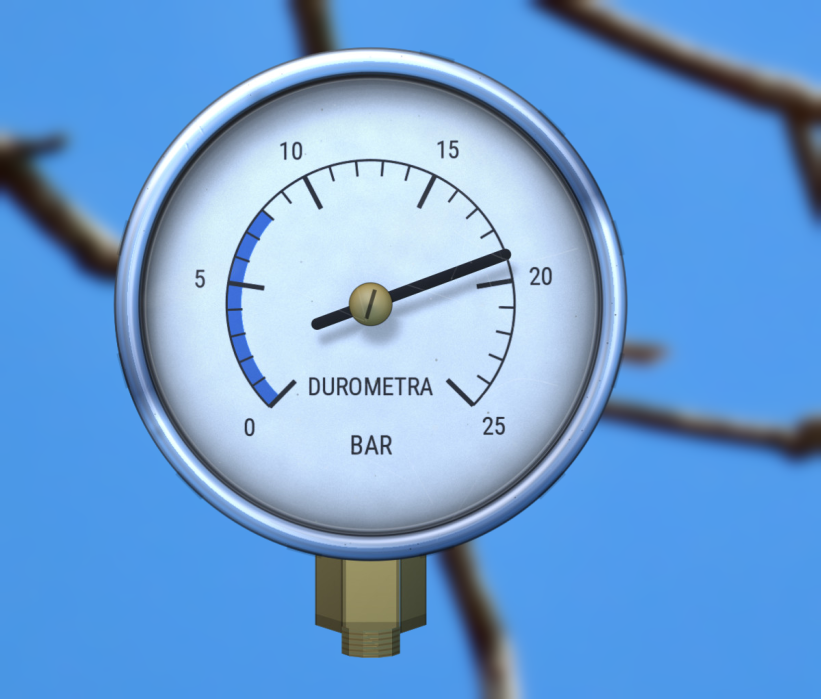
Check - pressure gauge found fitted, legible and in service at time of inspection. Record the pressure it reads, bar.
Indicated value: 19 bar
